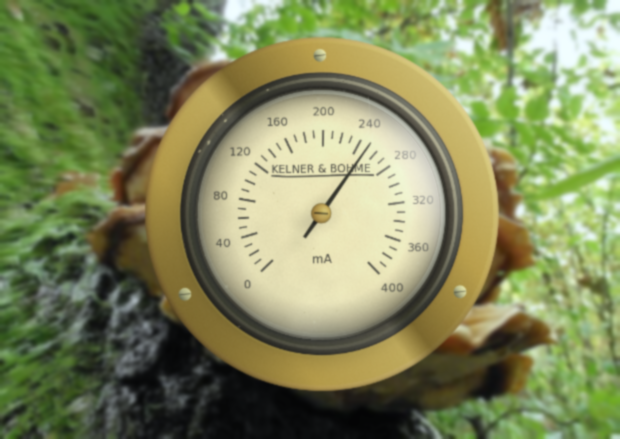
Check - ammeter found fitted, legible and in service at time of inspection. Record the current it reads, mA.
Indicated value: 250 mA
